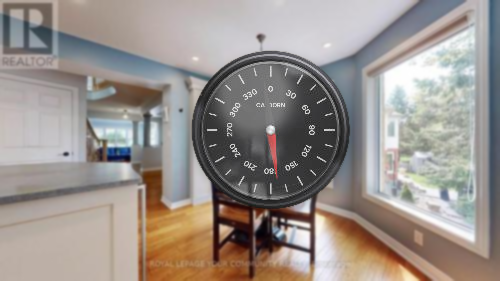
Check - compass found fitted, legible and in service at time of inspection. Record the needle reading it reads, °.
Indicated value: 172.5 °
